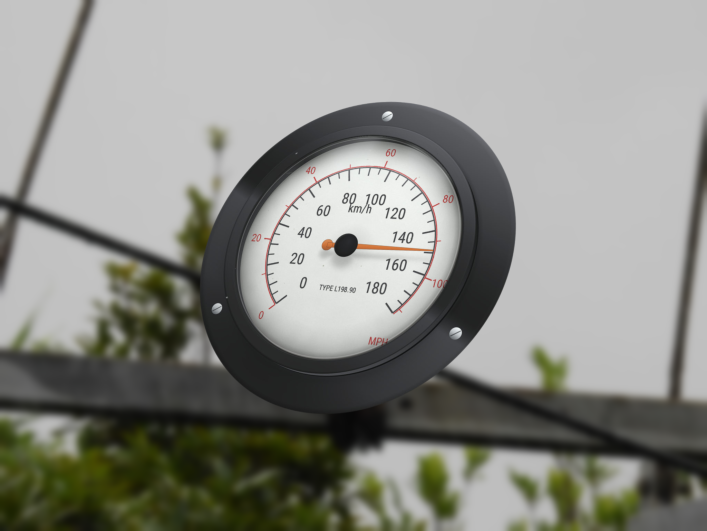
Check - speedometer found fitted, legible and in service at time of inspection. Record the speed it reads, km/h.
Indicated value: 150 km/h
